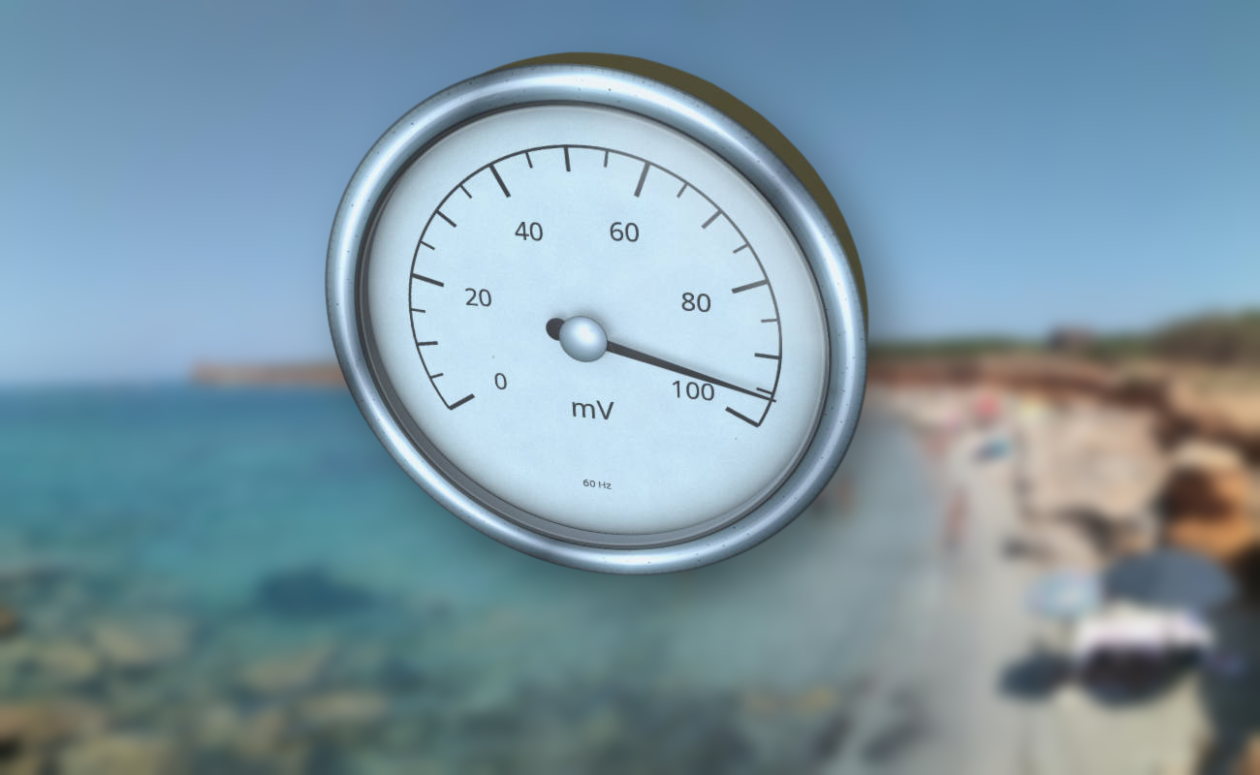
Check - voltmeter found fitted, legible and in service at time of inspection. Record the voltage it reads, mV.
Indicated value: 95 mV
